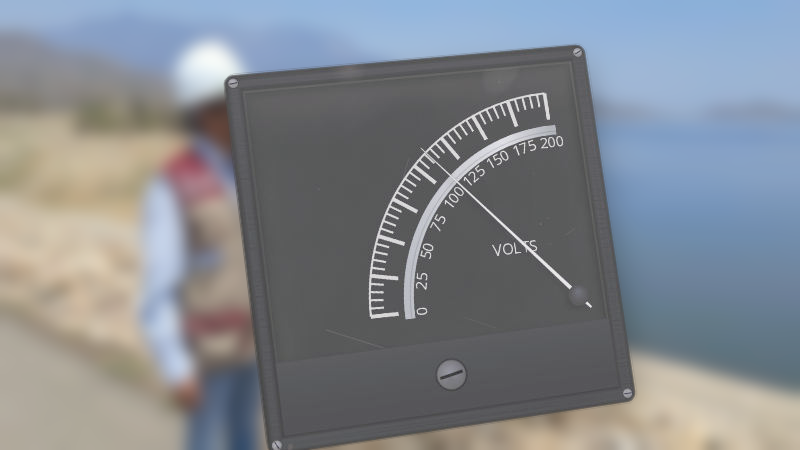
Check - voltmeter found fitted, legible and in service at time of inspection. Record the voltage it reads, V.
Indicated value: 110 V
